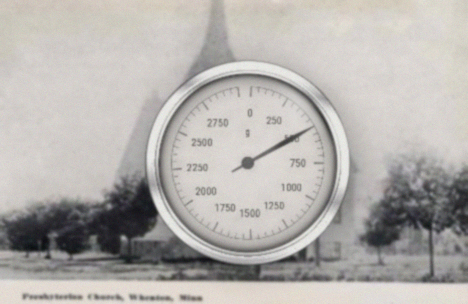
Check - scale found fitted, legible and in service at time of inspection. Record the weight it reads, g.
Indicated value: 500 g
